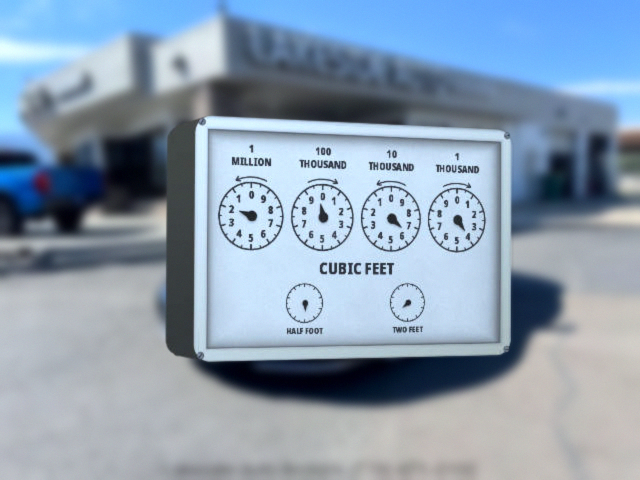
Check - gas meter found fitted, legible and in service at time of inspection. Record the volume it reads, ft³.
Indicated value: 196400 ft³
